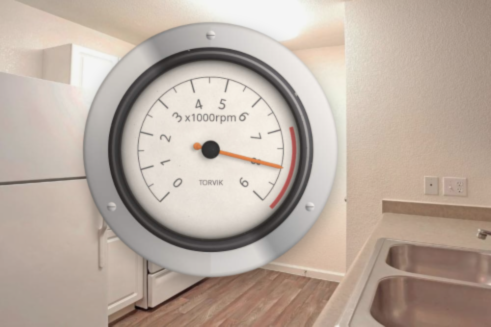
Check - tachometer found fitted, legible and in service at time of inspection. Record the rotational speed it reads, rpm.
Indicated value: 8000 rpm
